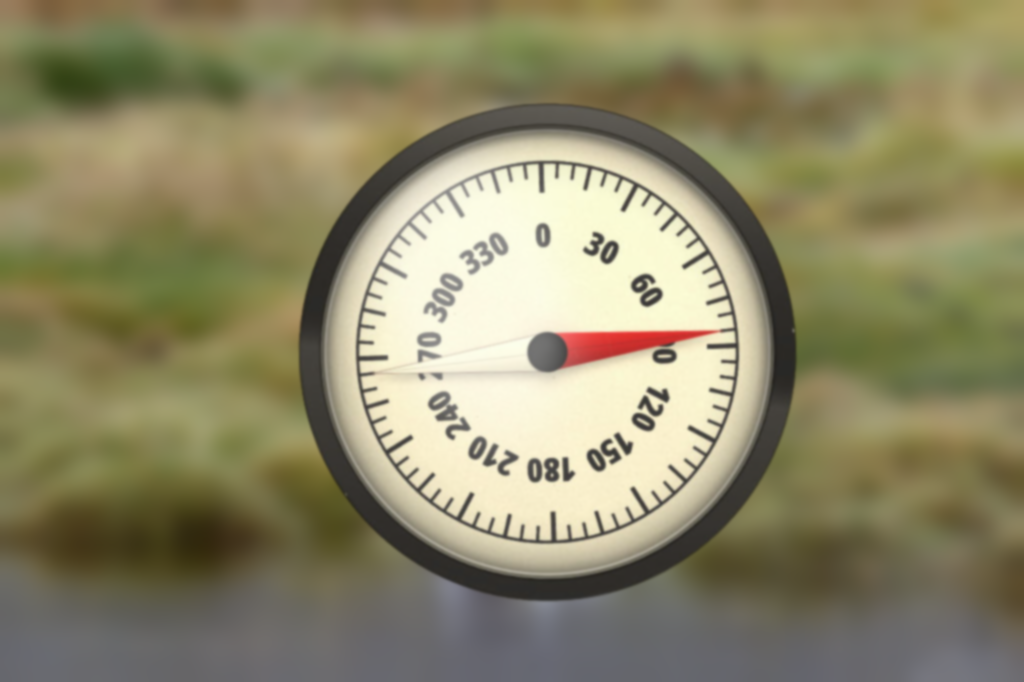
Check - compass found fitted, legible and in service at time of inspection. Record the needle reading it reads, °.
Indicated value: 85 °
